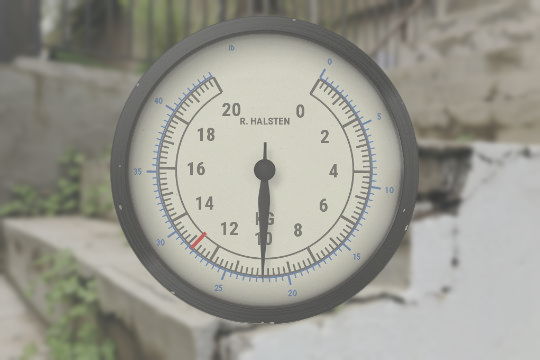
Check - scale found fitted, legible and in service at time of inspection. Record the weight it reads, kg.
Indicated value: 10 kg
